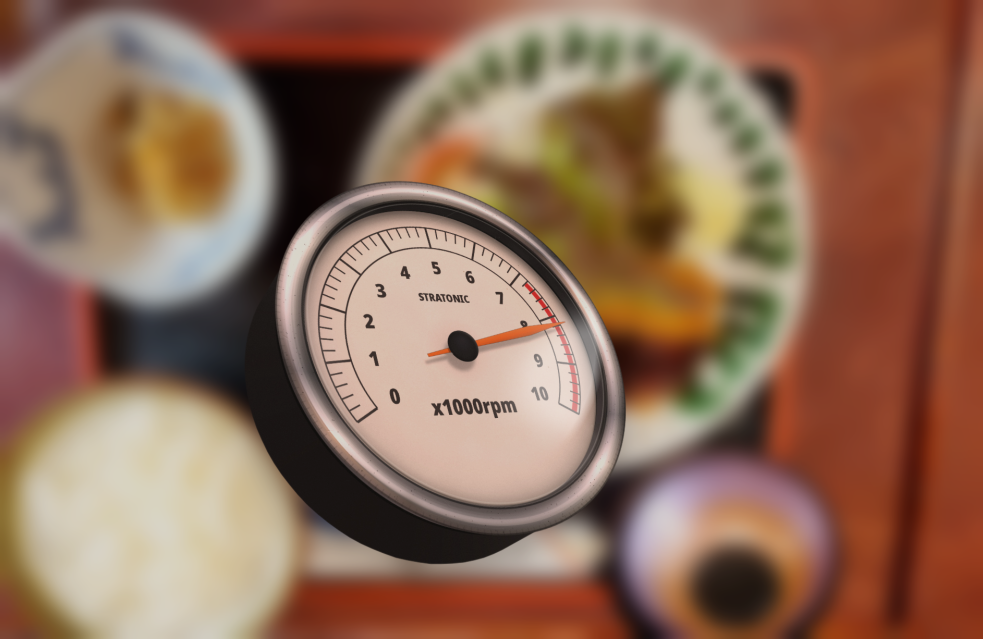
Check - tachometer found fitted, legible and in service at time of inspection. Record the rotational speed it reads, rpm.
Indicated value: 8200 rpm
